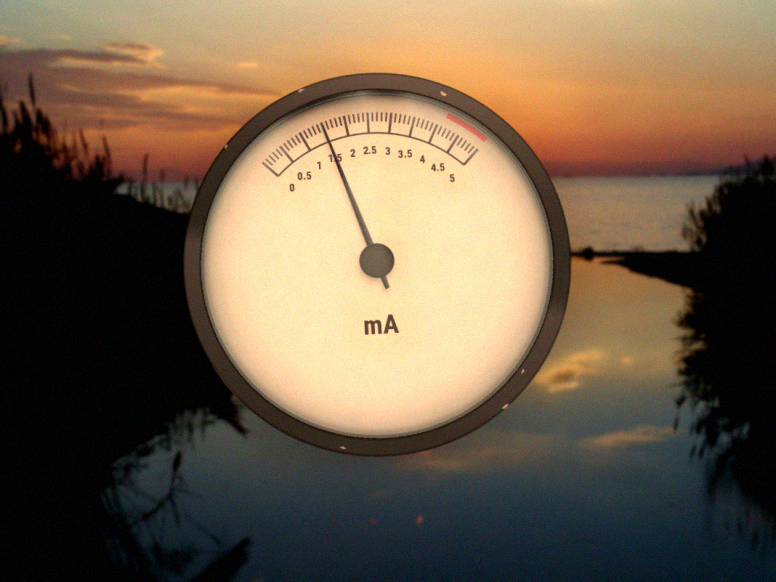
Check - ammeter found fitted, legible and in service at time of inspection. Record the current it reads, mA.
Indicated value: 1.5 mA
